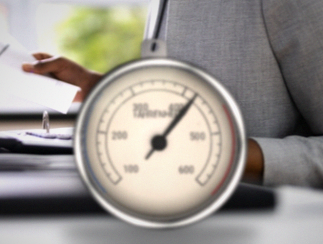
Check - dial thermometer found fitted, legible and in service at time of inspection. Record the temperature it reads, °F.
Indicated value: 420 °F
